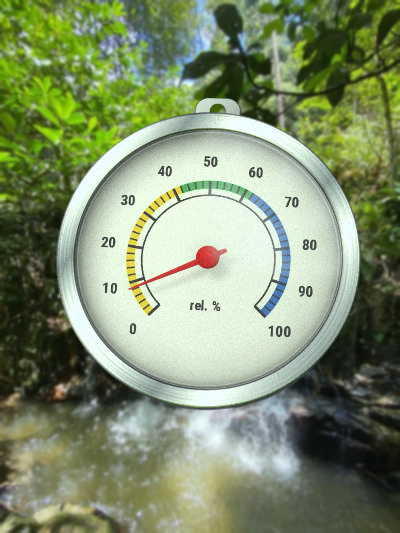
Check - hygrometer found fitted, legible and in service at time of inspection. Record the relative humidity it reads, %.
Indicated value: 8 %
